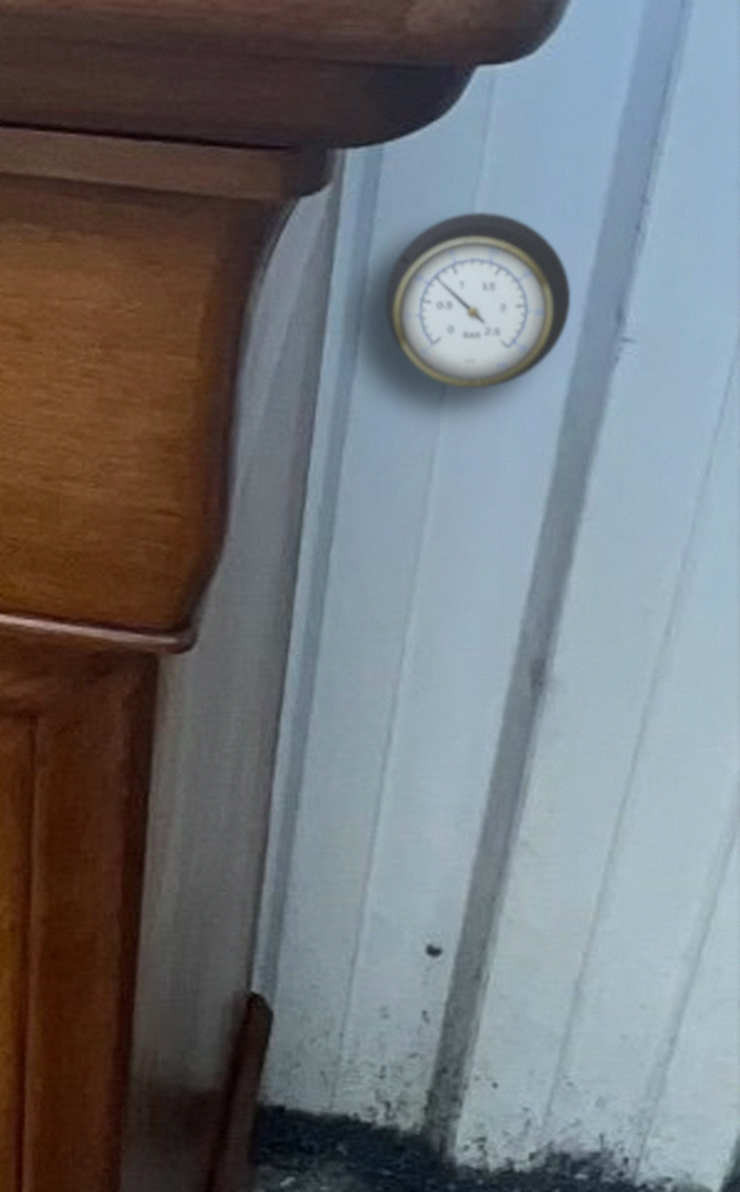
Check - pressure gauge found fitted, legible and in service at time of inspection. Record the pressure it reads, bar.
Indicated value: 0.8 bar
